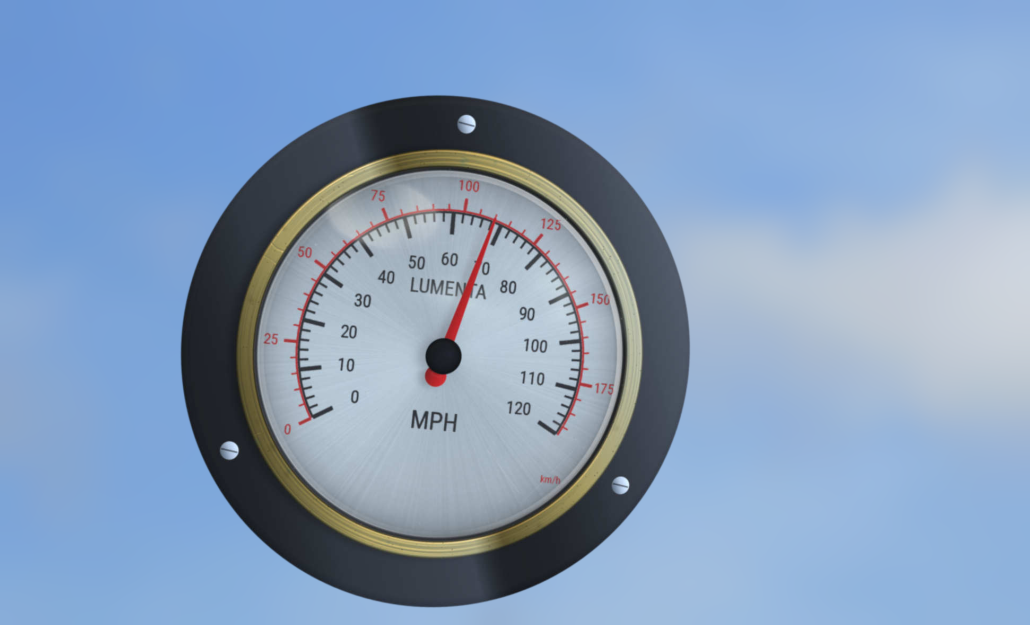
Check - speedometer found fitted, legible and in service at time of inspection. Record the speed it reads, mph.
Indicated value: 68 mph
